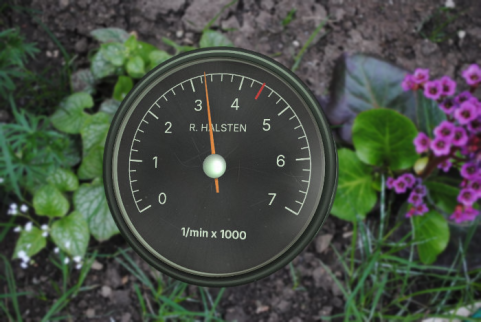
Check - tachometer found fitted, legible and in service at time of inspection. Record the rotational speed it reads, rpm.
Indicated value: 3300 rpm
